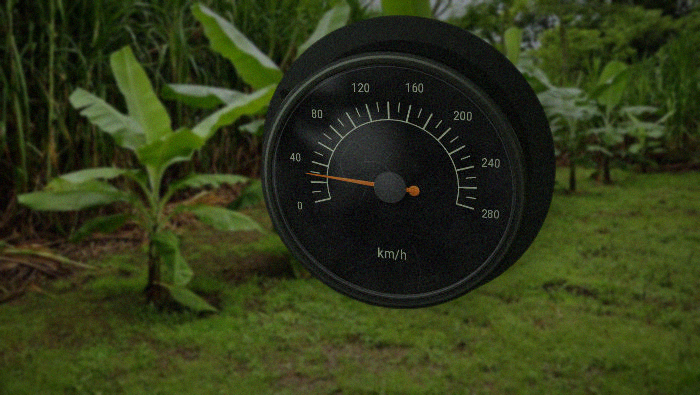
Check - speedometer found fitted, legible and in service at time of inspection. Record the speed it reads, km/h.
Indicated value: 30 km/h
